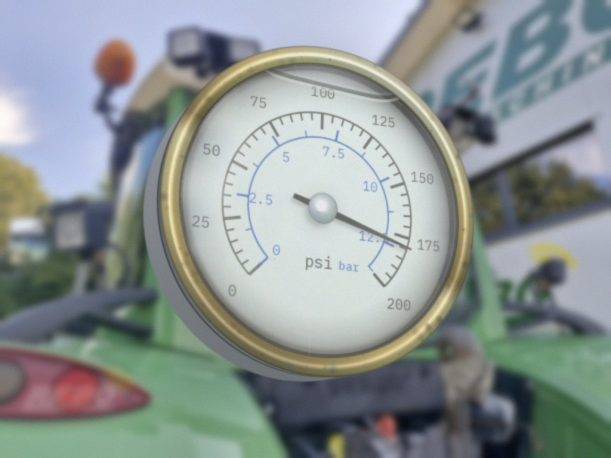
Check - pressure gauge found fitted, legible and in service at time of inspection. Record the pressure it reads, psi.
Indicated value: 180 psi
